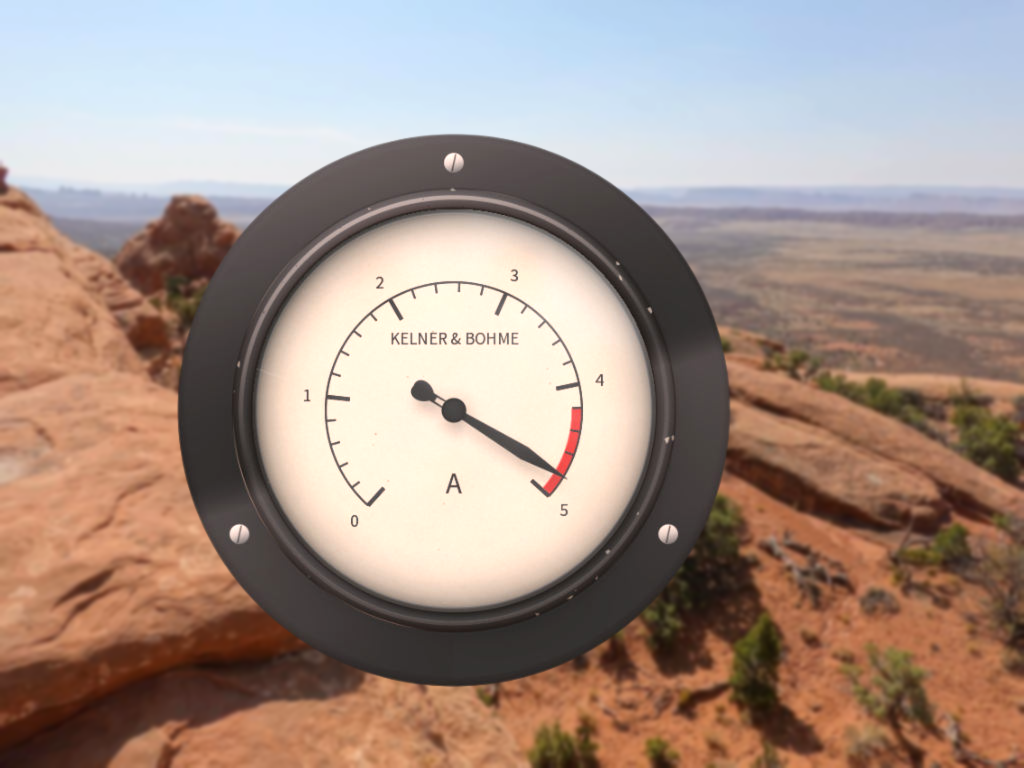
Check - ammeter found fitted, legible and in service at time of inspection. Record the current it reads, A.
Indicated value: 4.8 A
